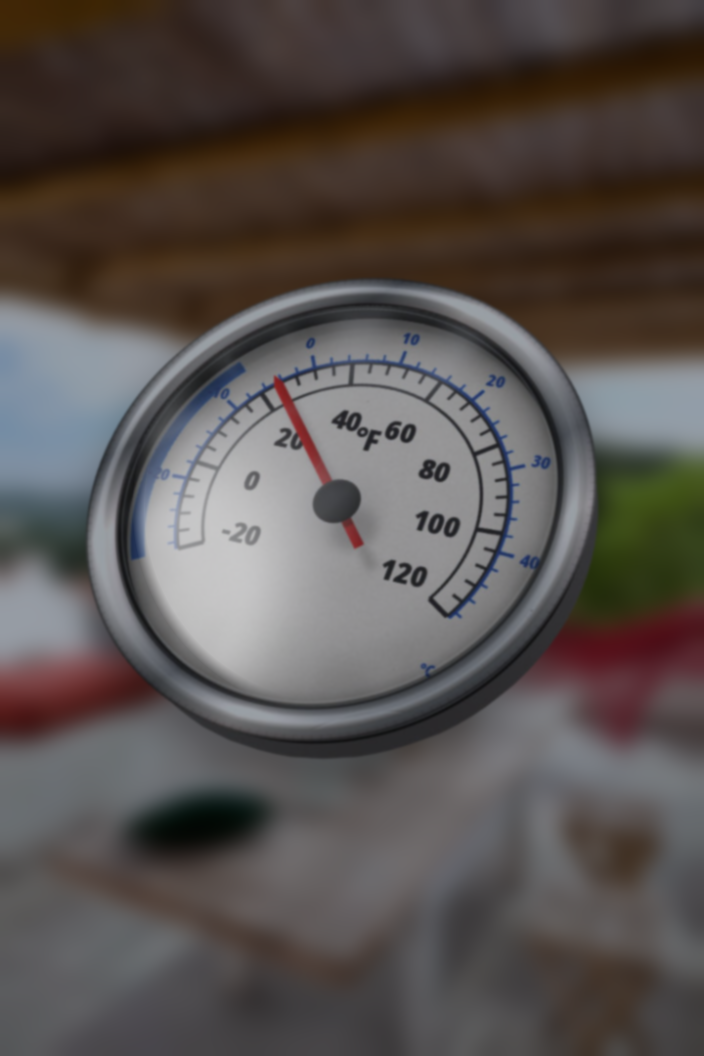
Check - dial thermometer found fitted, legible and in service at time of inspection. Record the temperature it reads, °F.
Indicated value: 24 °F
